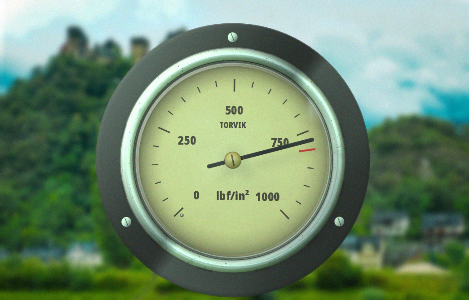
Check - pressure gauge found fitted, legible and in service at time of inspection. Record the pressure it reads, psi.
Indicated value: 775 psi
